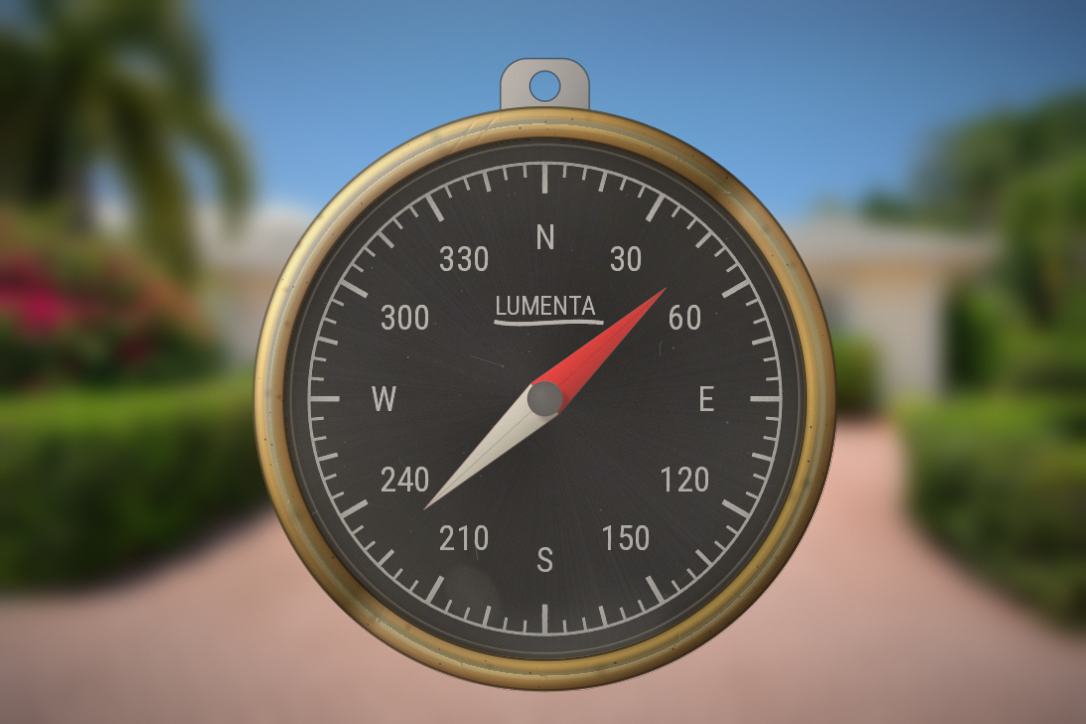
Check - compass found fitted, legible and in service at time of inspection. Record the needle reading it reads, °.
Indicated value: 47.5 °
